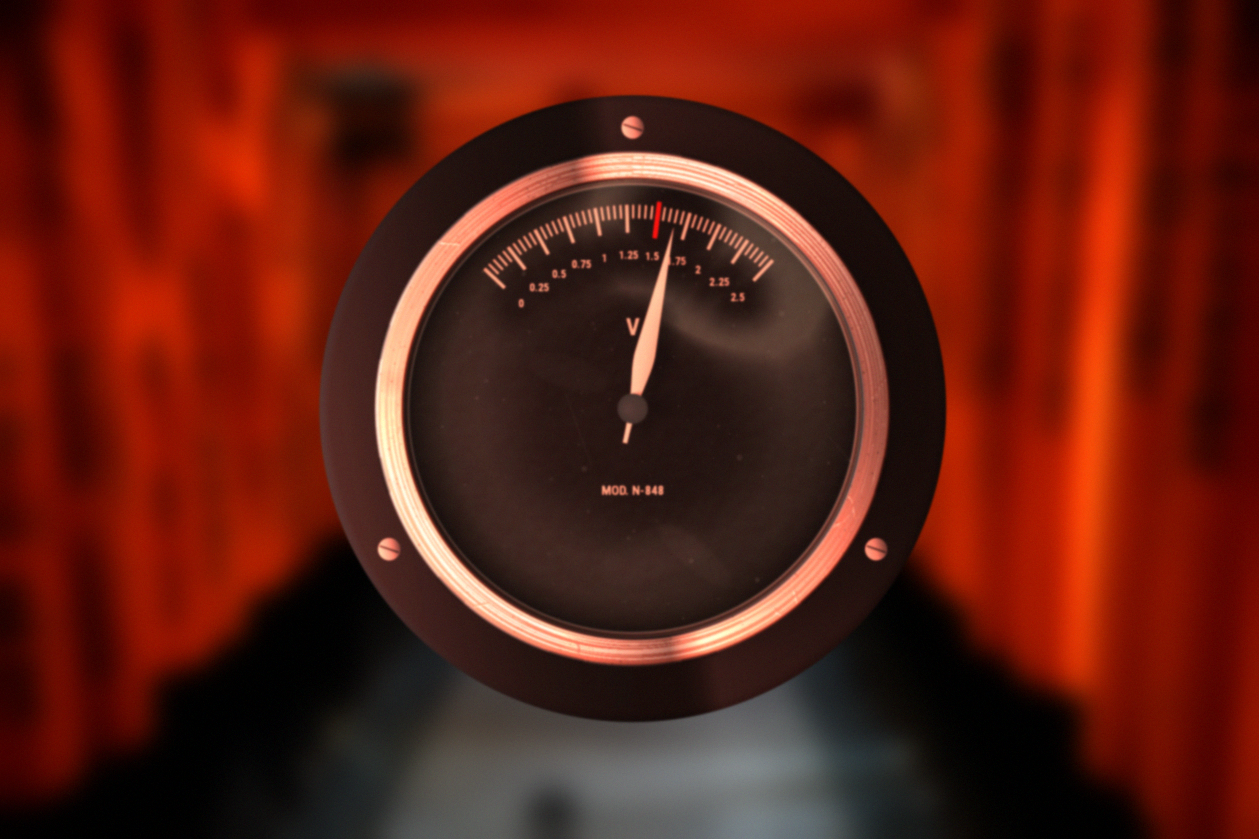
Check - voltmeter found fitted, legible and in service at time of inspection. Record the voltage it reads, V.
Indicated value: 1.65 V
